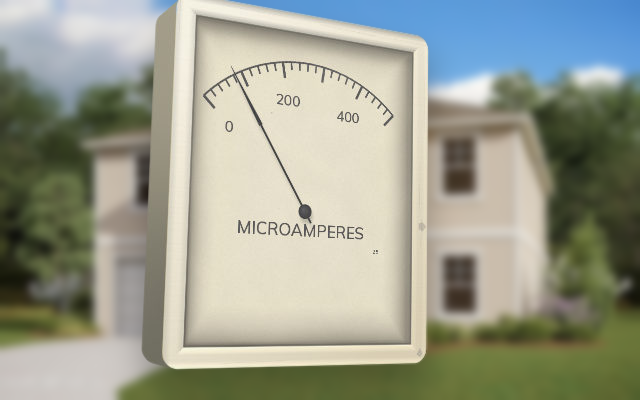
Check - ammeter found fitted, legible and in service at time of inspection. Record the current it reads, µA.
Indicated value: 80 µA
